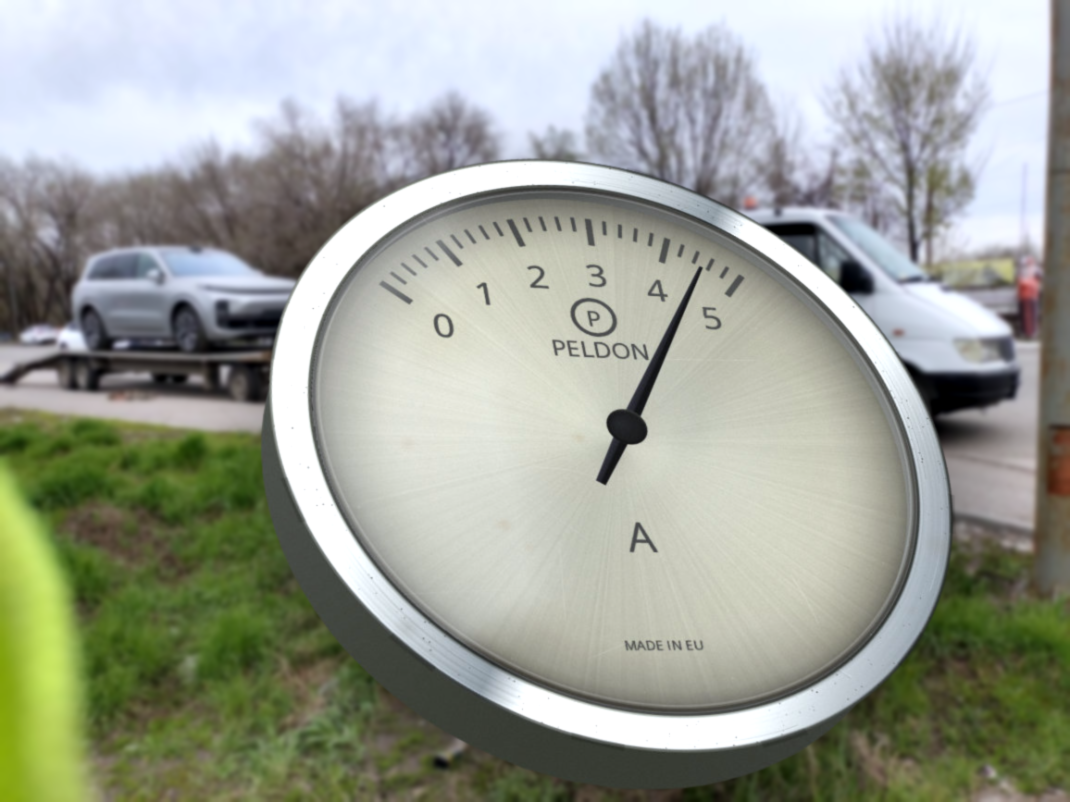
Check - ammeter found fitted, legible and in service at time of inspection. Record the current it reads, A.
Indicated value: 4.5 A
